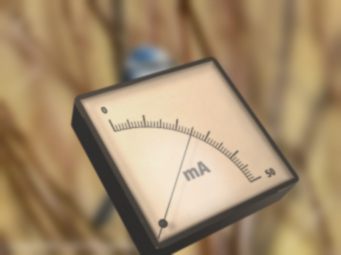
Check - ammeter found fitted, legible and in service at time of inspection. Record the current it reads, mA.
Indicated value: 25 mA
